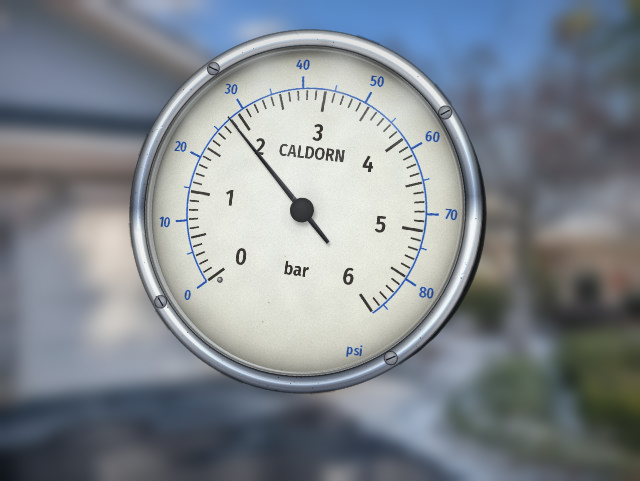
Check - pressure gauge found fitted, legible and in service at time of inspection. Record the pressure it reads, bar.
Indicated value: 1.9 bar
